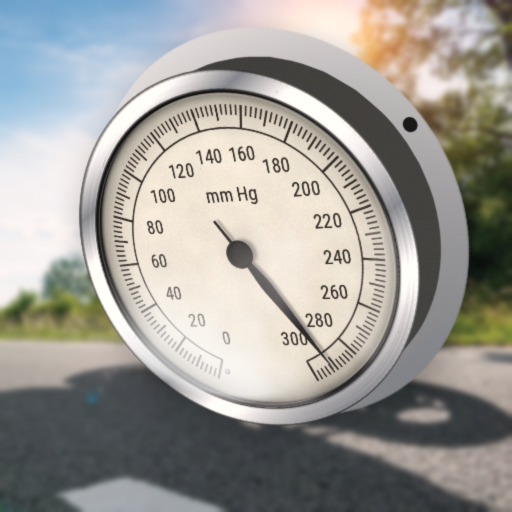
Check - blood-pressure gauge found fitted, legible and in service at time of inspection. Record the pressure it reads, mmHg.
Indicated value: 290 mmHg
